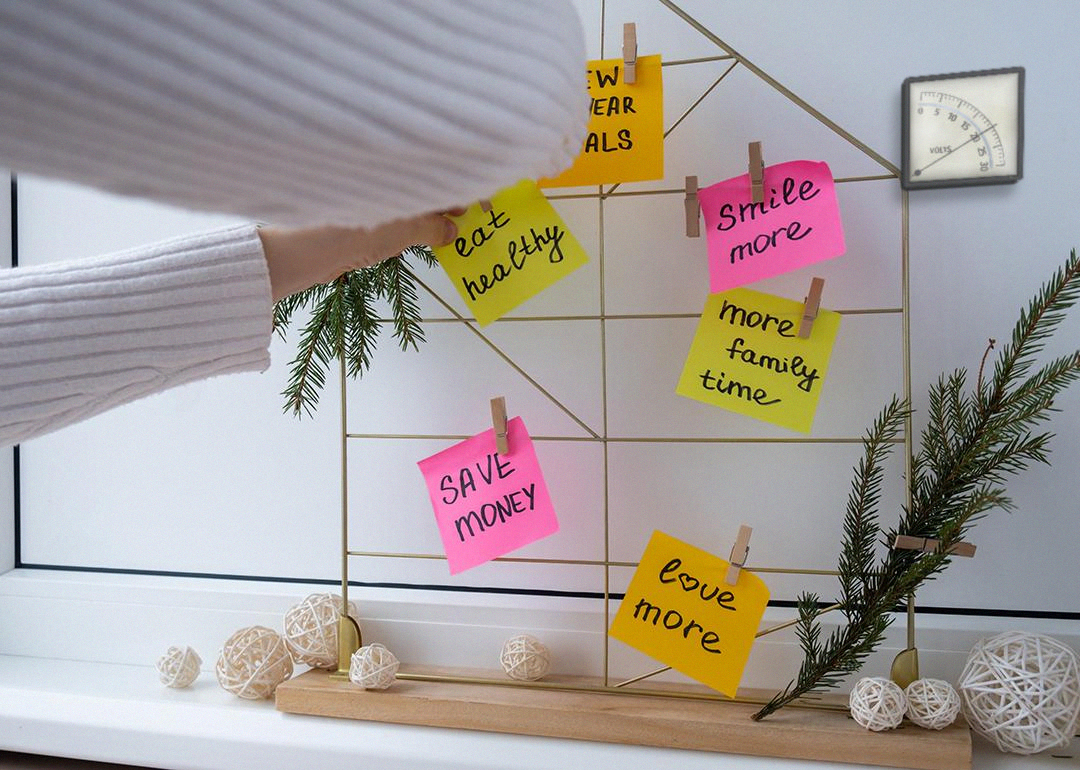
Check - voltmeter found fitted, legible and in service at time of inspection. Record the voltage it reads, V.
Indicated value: 20 V
